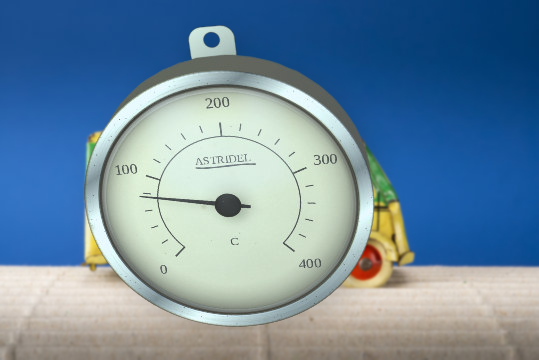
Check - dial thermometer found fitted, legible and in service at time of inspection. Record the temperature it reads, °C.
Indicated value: 80 °C
